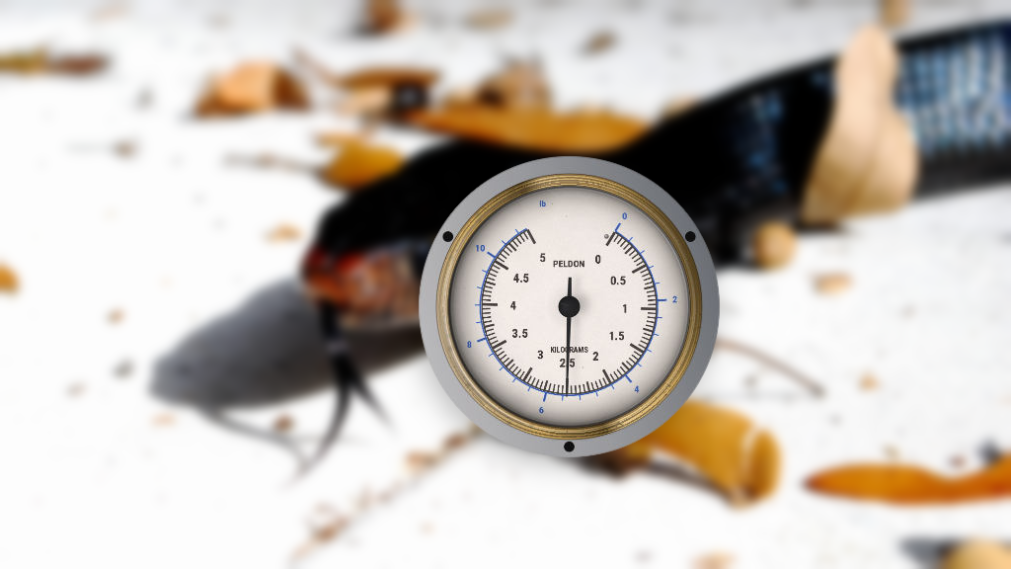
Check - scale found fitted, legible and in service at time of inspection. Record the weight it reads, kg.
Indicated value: 2.5 kg
